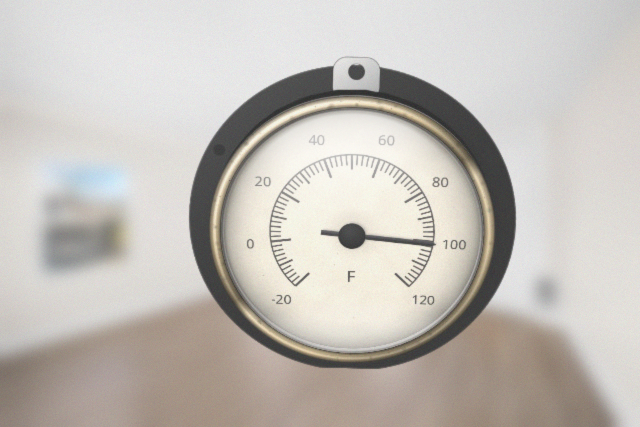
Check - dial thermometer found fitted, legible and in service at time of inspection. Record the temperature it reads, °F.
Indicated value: 100 °F
